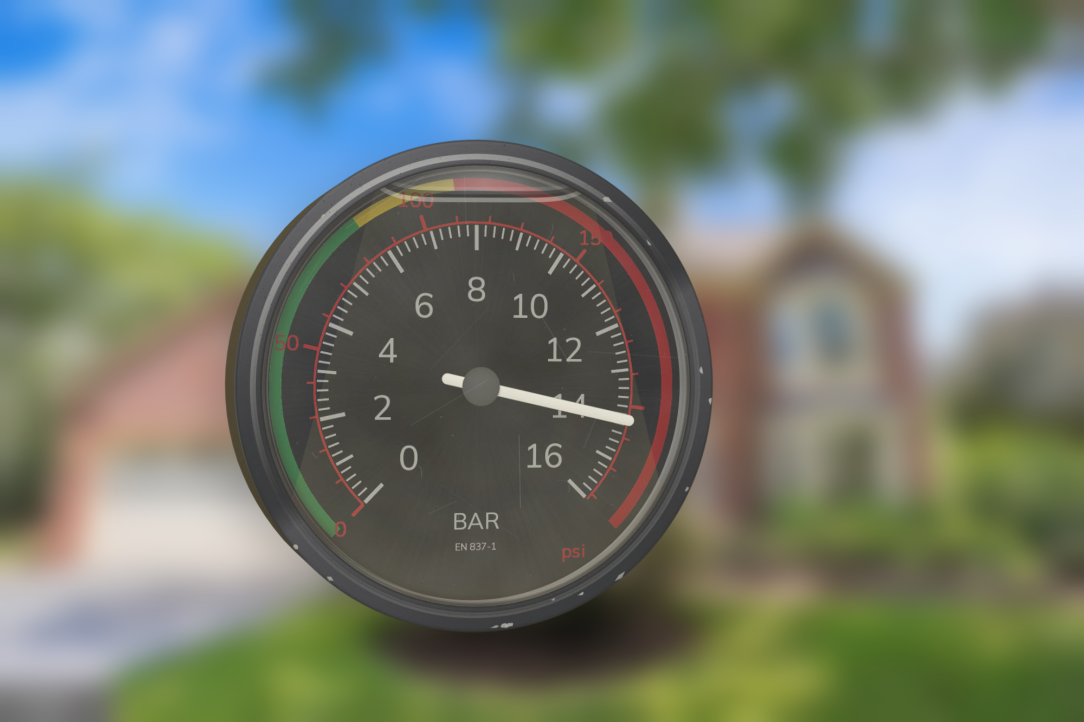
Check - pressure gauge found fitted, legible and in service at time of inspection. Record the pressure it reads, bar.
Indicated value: 14.1 bar
